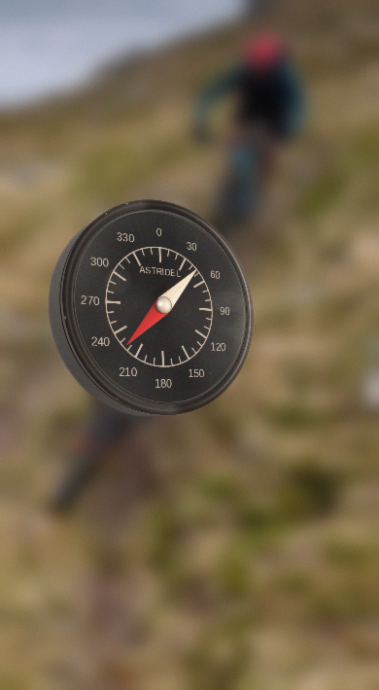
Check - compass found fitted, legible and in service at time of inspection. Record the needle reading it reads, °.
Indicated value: 225 °
